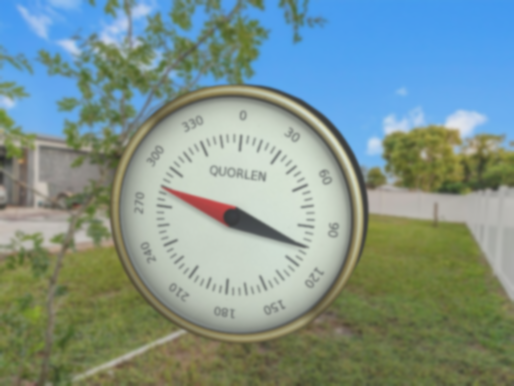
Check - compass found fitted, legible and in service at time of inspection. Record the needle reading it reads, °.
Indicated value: 285 °
